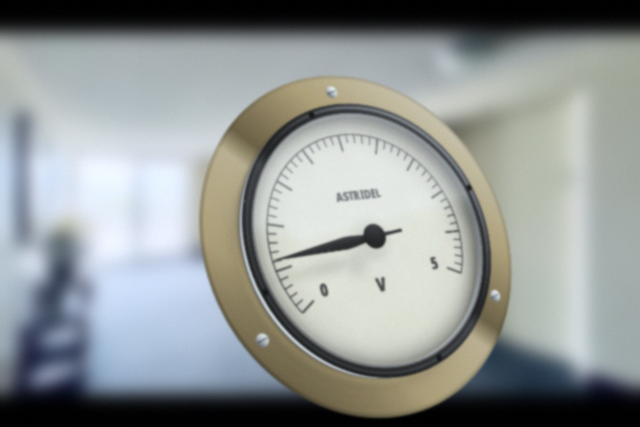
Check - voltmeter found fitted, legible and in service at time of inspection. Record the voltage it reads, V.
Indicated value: 0.6 V
